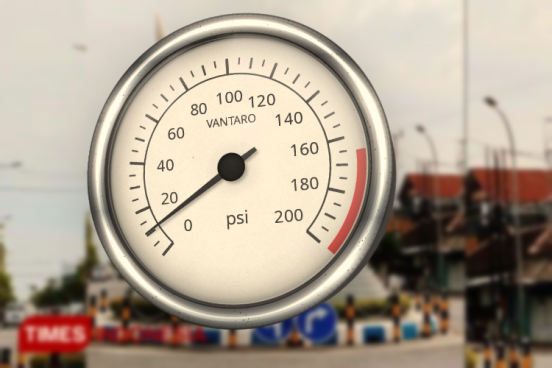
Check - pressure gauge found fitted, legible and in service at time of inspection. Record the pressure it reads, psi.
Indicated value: 10 psi
